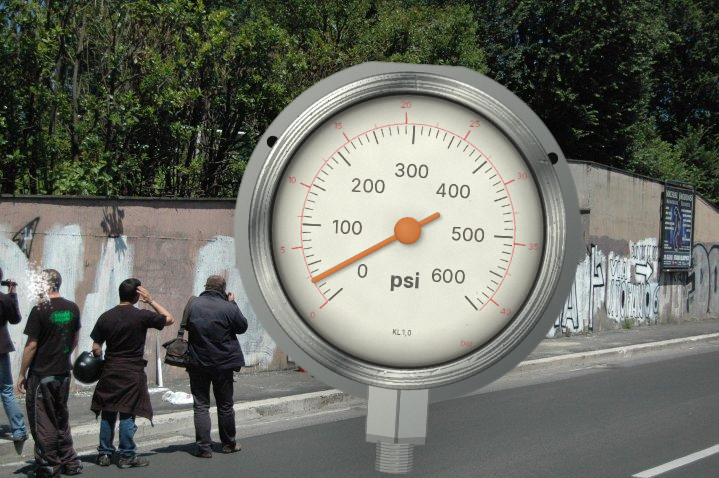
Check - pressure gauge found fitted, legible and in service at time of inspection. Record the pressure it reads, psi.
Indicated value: 30 psi
